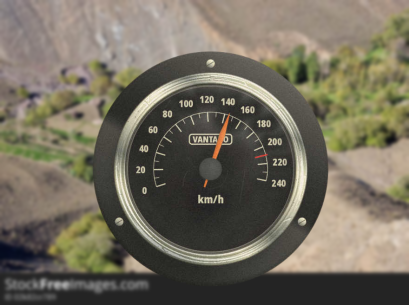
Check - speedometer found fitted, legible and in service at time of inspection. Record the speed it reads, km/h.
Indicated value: 145 km/h
